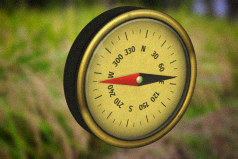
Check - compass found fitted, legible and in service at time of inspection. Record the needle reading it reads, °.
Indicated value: 260 °
